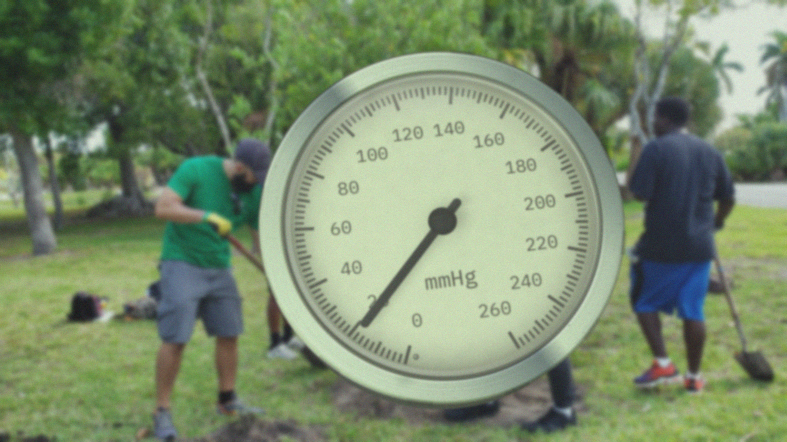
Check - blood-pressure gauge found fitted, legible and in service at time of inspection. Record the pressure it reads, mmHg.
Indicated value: 18 mmHg
